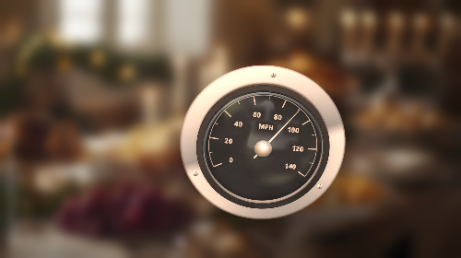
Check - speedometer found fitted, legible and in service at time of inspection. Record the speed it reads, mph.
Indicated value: 90 mph
